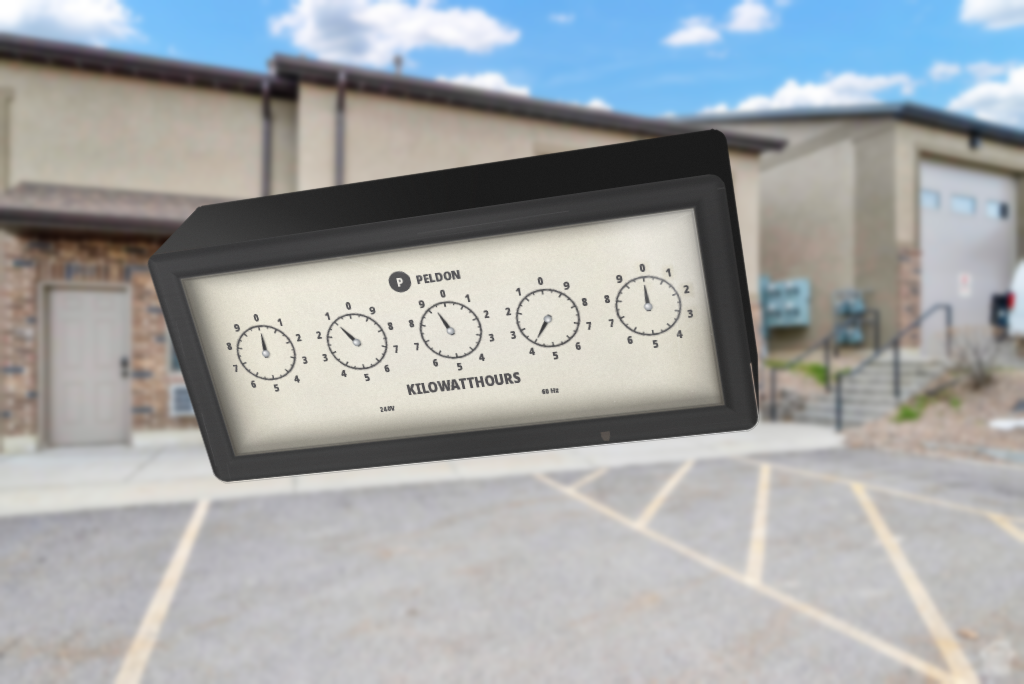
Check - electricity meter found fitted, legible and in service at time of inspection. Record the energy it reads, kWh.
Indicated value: 940 kWh
